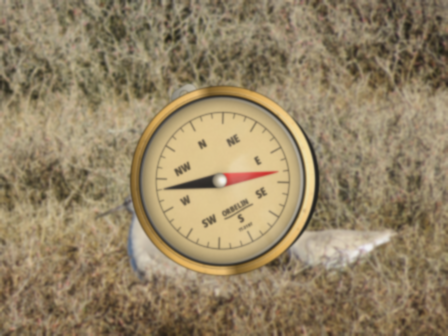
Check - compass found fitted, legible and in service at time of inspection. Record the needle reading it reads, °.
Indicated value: 110 °
